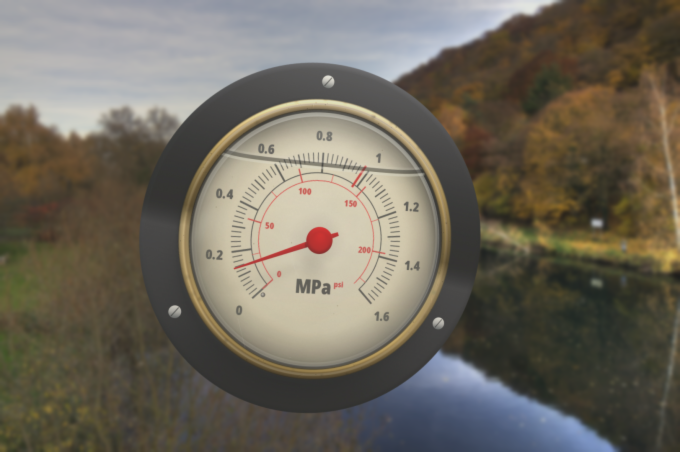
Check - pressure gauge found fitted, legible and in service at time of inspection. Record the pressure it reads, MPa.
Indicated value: 0.14 MPa
